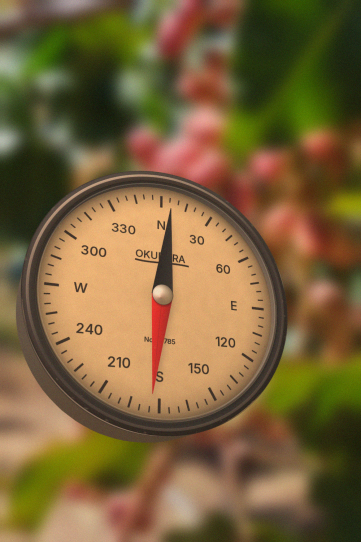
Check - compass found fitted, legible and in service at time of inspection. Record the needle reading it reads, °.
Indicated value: 185 °
